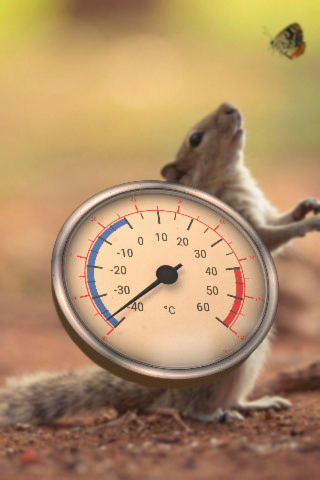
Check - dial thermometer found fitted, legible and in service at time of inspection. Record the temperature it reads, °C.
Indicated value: -37.5 °C
